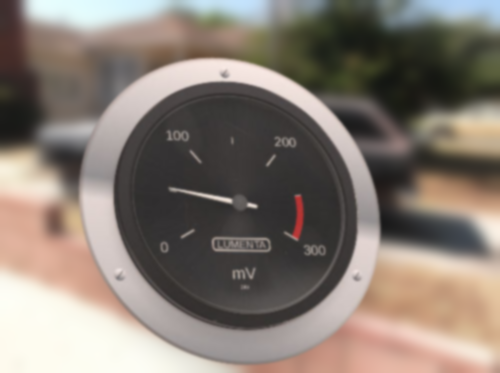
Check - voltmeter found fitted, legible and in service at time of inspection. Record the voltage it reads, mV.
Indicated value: 50 mV
